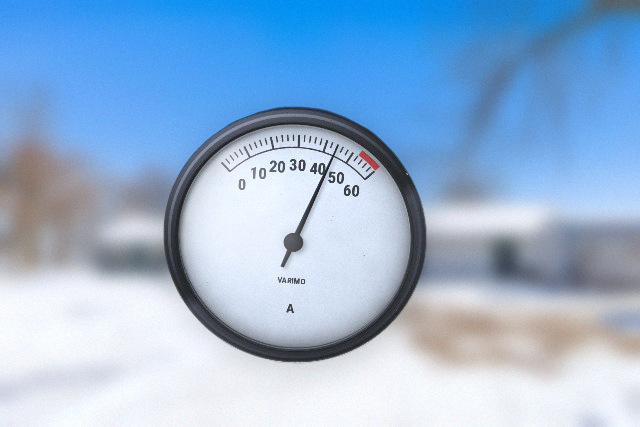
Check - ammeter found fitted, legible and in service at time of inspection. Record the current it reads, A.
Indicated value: 44 A
